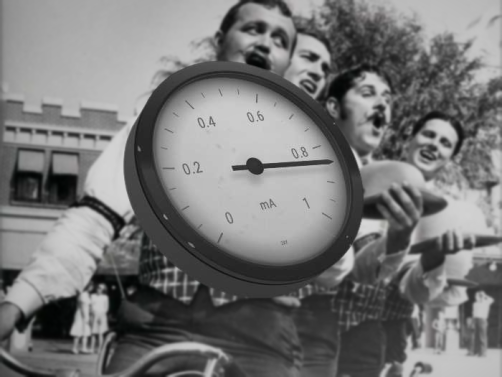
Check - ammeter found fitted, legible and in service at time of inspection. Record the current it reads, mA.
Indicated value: 0.85 mA
